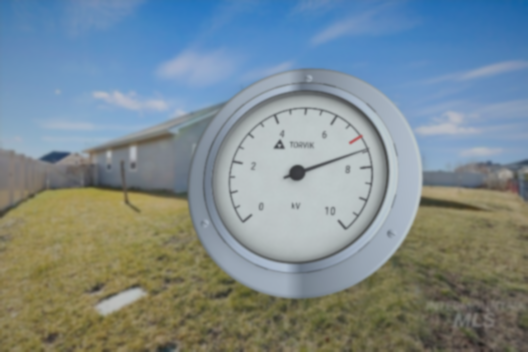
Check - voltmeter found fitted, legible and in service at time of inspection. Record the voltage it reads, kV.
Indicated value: 7.5 kV
